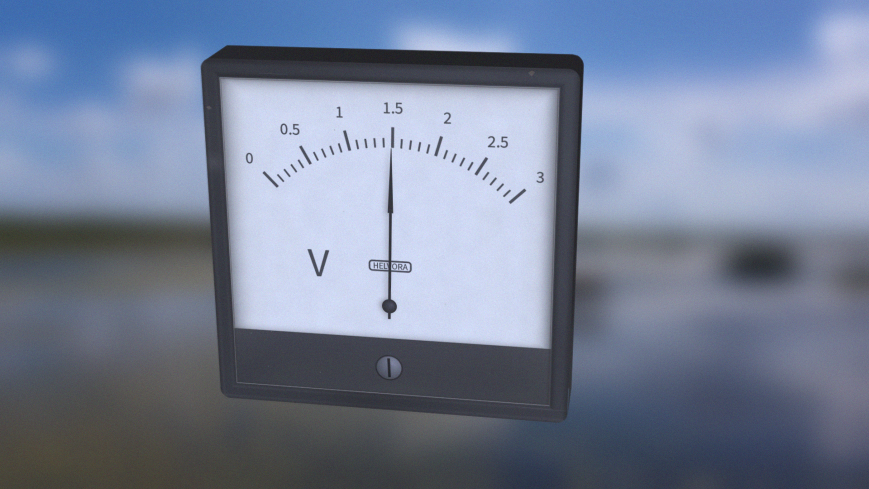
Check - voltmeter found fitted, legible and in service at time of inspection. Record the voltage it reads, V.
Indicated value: 1.5 V
